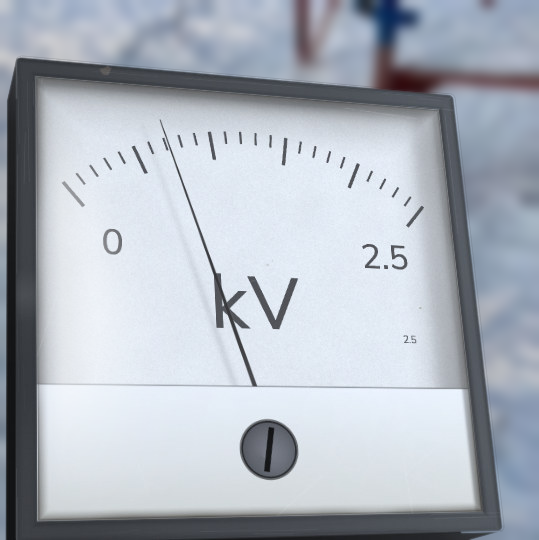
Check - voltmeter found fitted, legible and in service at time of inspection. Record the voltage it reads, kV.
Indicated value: 0.7 kV
